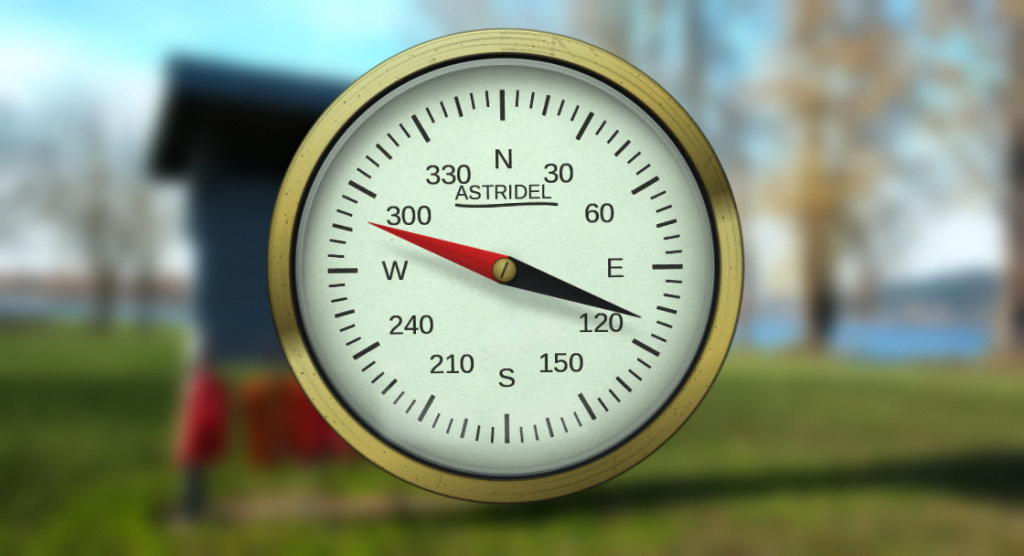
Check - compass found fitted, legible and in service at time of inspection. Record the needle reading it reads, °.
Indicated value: 290 °
